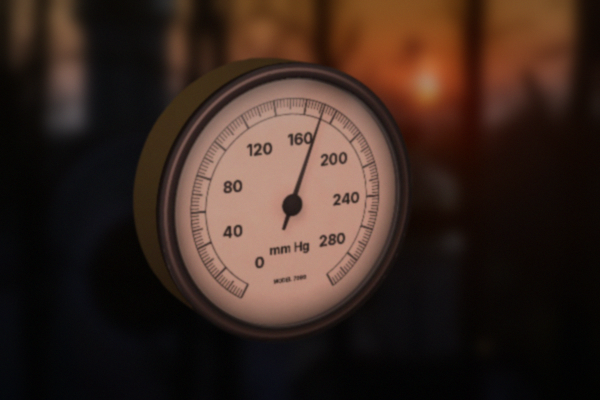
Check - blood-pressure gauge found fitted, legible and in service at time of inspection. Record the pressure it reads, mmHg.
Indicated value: 170 mmHg
